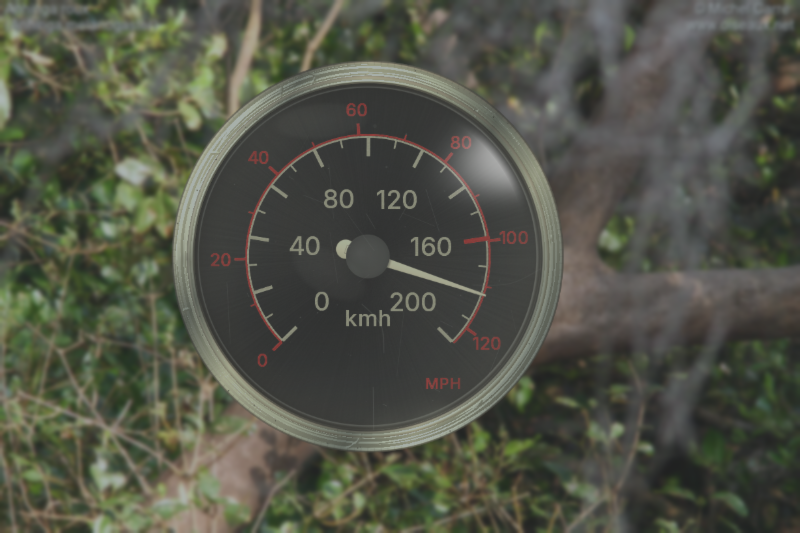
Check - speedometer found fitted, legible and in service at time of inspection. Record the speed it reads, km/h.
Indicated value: 180 km/h
